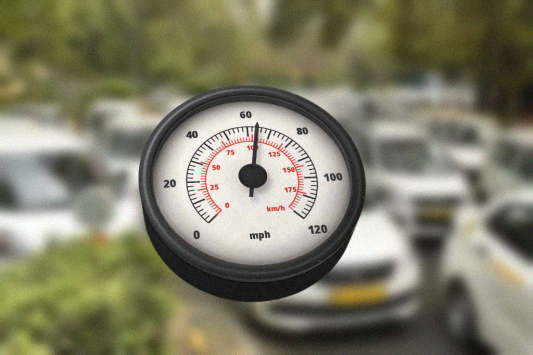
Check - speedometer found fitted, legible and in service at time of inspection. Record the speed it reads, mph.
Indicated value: 64 mph
